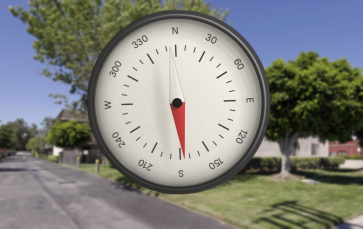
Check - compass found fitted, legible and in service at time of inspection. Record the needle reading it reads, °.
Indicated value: 175 °
